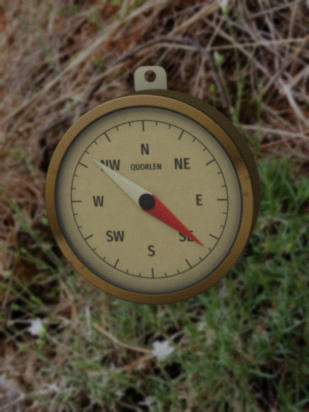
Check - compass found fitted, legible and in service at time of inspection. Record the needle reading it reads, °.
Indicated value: 130 °
